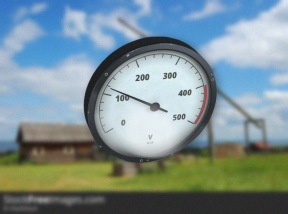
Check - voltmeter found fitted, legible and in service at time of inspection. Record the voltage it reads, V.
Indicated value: 120 V
